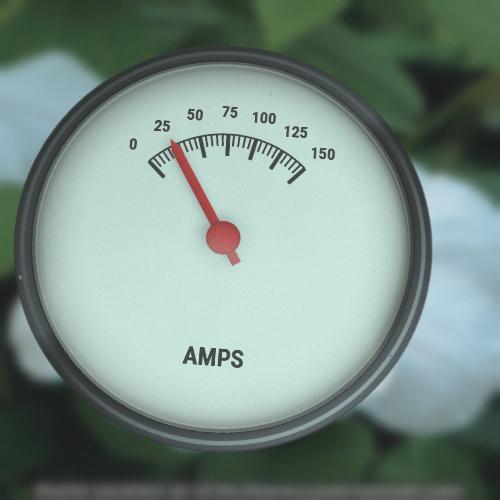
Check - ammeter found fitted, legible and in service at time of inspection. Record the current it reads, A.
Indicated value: 25 A
